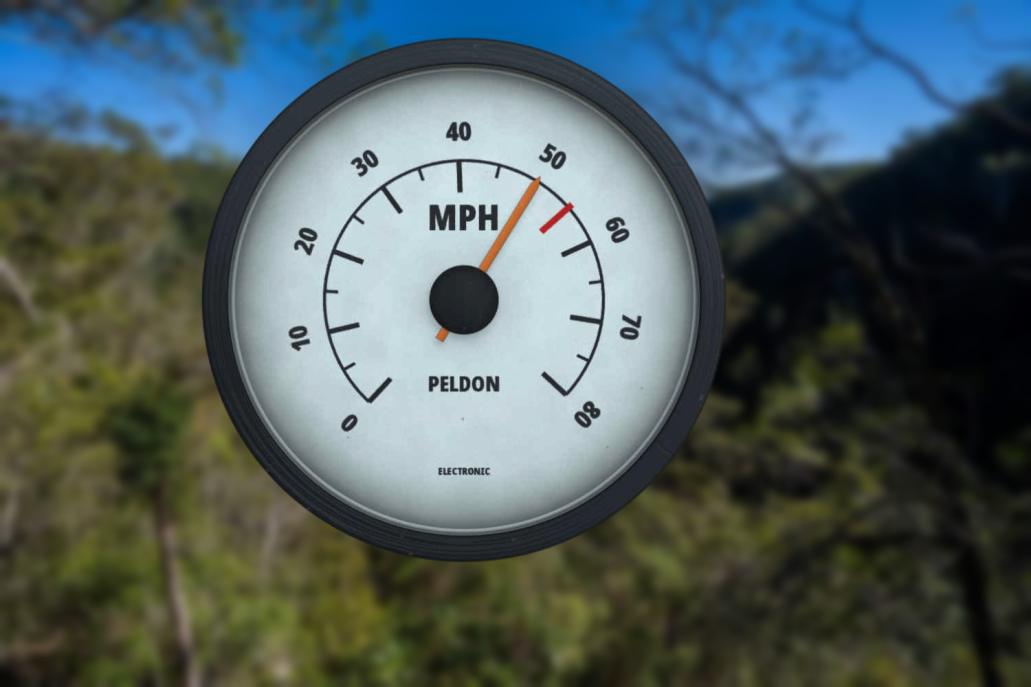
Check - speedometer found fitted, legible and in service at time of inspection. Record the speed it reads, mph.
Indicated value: 50 mph
